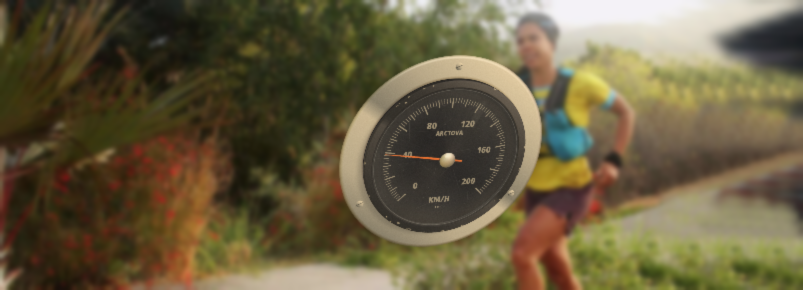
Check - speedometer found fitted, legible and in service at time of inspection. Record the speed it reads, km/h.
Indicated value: 40 km/h
